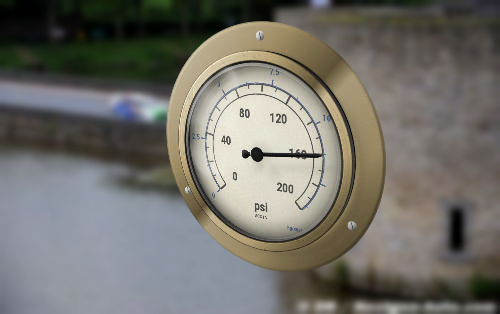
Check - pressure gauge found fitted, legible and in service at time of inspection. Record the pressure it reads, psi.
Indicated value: 160 psi
